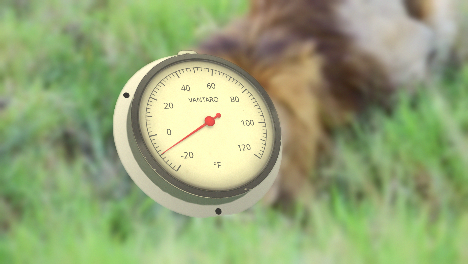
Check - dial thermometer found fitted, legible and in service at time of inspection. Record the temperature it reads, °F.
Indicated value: -10 °F
